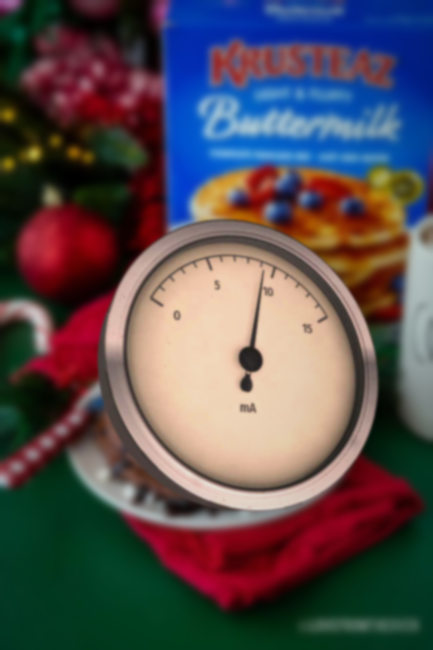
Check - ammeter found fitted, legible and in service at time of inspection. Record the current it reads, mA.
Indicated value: 9 mA
